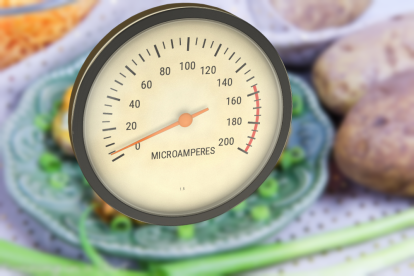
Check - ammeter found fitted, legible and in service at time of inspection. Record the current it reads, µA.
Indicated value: 5 µA
